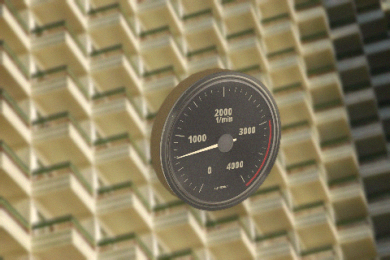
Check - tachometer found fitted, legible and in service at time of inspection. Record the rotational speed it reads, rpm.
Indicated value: 700 rpm
